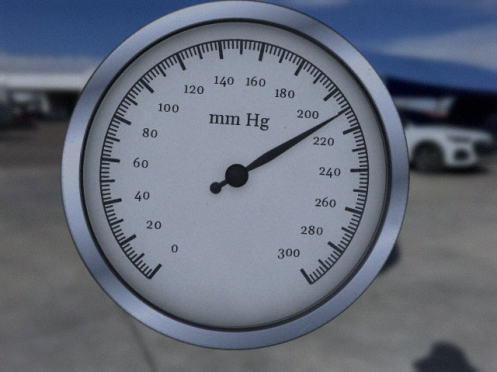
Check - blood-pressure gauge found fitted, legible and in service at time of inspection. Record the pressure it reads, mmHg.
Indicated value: 210 mmHg
